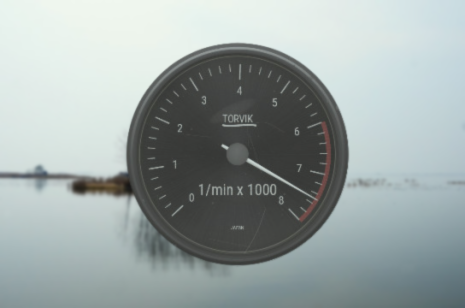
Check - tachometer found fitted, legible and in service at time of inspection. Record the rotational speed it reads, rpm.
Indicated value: 7500 rpm
